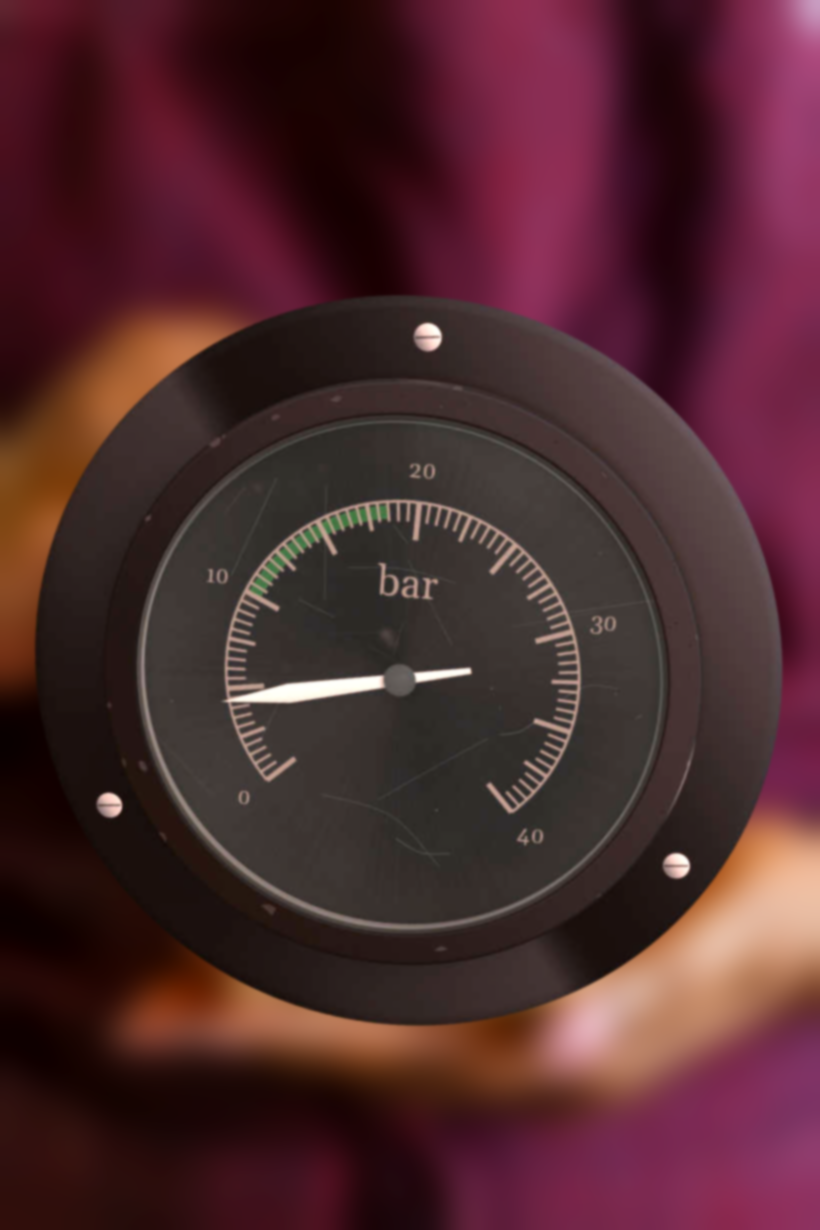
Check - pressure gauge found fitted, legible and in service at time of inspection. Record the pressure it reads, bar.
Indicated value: 4.5 bar
